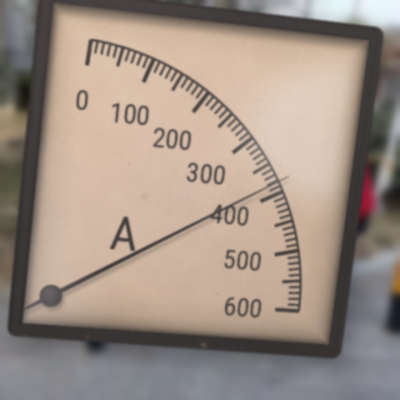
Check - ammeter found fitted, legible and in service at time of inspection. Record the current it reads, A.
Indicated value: 380 A
